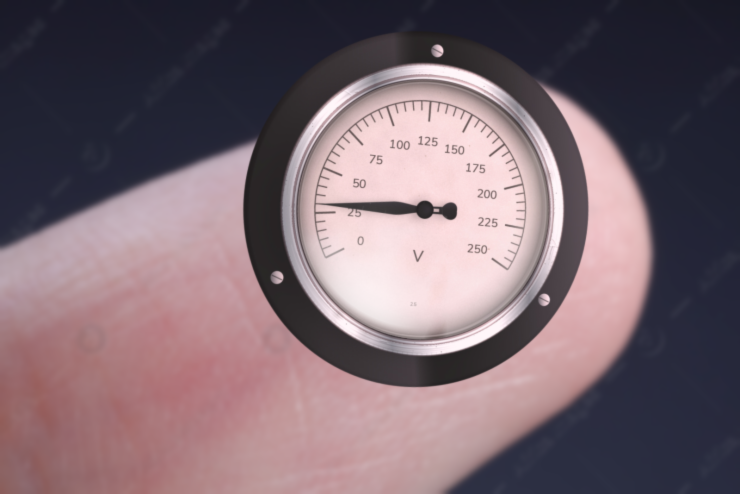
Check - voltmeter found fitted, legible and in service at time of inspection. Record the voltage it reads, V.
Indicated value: 30 V
